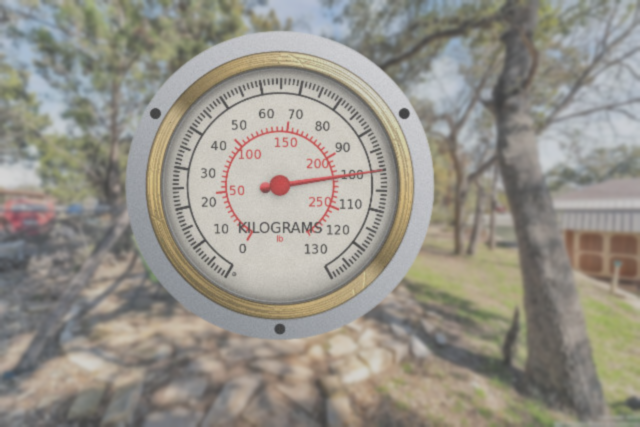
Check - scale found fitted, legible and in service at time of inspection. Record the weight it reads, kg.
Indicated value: 100 kg
